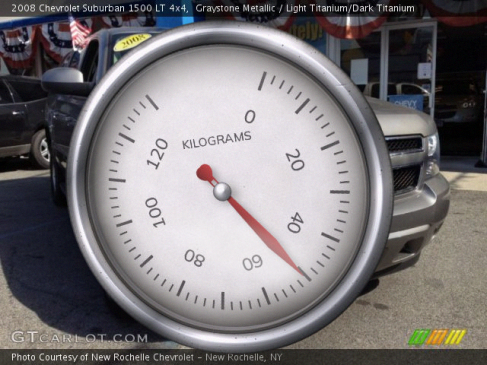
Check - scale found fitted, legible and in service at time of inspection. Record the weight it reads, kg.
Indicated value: 50 kg
